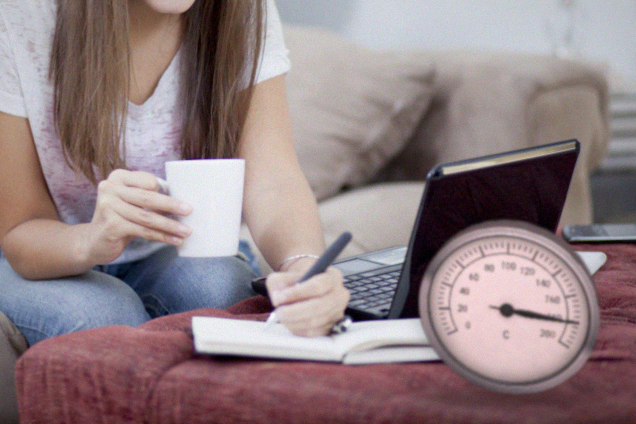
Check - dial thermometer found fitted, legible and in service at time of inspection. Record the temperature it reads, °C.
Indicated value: 180 °C
